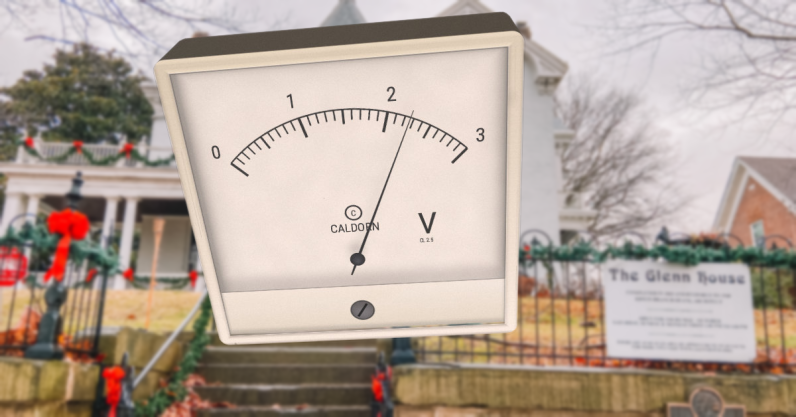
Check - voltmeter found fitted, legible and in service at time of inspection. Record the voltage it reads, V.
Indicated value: 2.25 V
